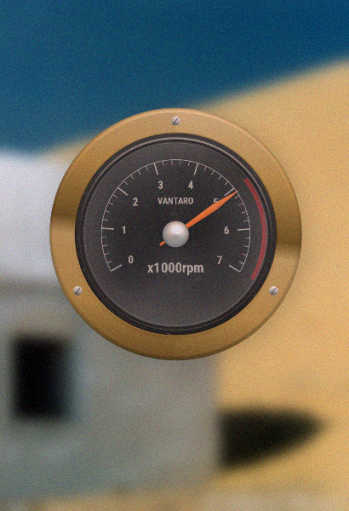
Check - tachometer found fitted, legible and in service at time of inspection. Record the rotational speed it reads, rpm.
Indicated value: 5100 rpm
